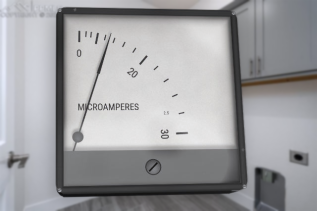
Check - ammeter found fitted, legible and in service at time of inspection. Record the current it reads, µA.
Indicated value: 13 µA
